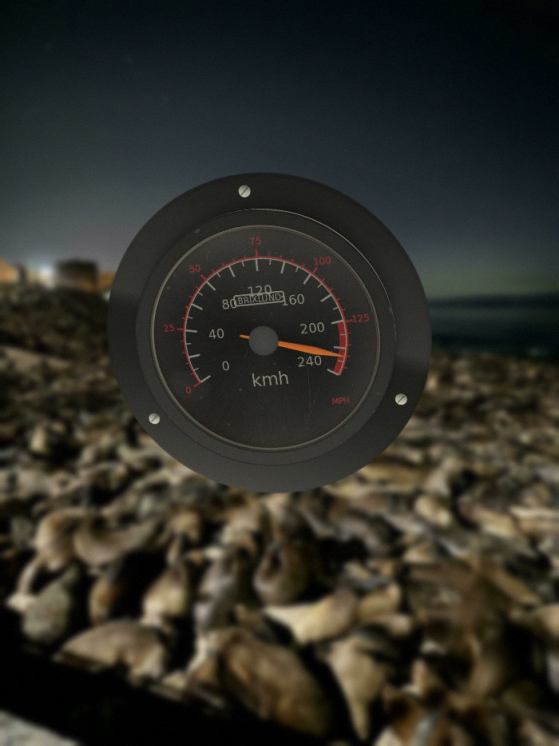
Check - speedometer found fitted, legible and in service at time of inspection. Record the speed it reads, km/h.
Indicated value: 225 km/h
